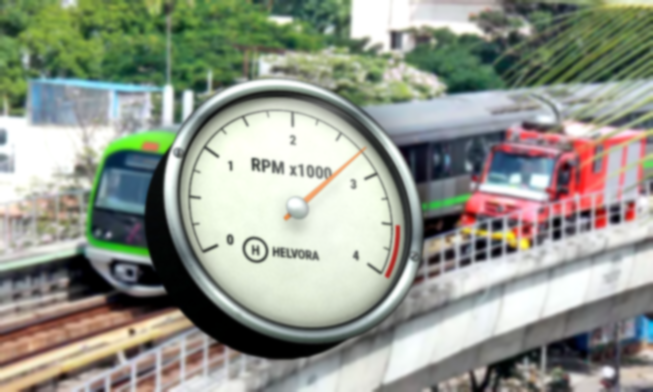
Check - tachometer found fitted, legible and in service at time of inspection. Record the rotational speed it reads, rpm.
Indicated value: 2750 rpm
